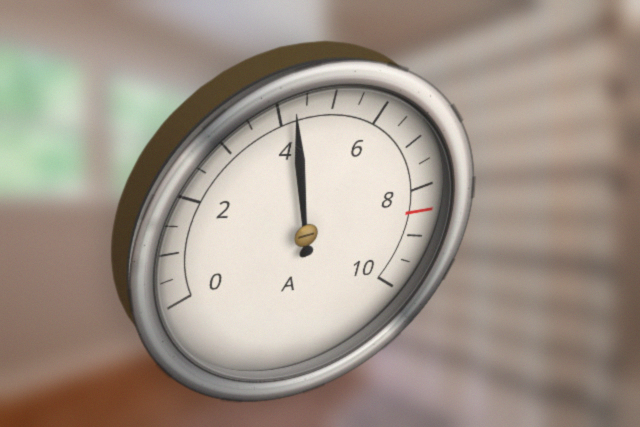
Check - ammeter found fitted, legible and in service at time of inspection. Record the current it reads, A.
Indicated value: 4.25 A
